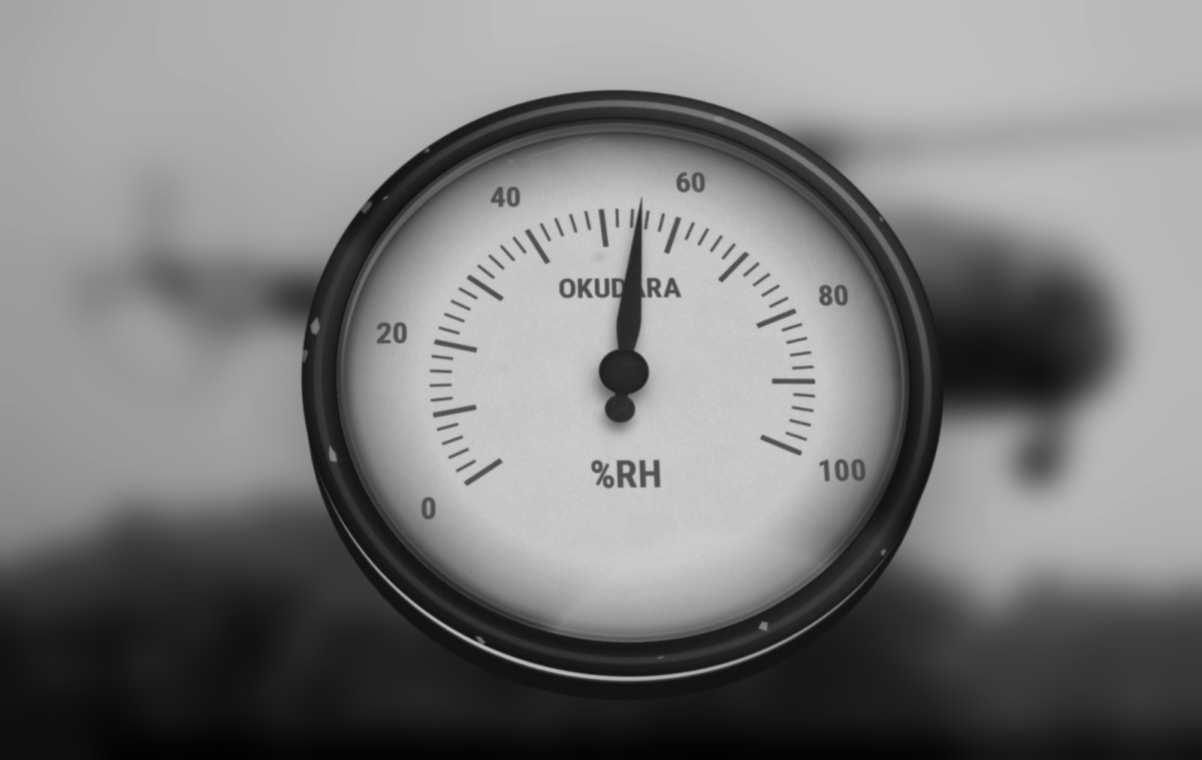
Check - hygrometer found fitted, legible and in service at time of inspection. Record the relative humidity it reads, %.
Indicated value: 55 %
